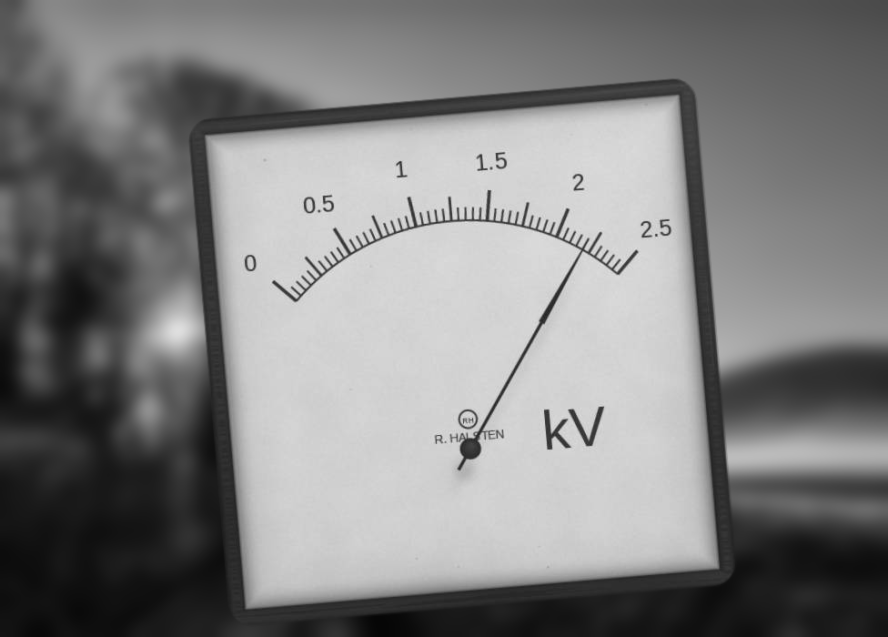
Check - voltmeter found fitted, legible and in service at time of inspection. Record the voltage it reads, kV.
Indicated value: 2.2 kV
